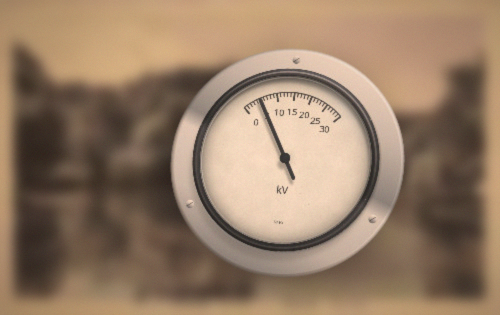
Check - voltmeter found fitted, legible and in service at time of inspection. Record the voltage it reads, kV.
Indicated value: 5 kV
